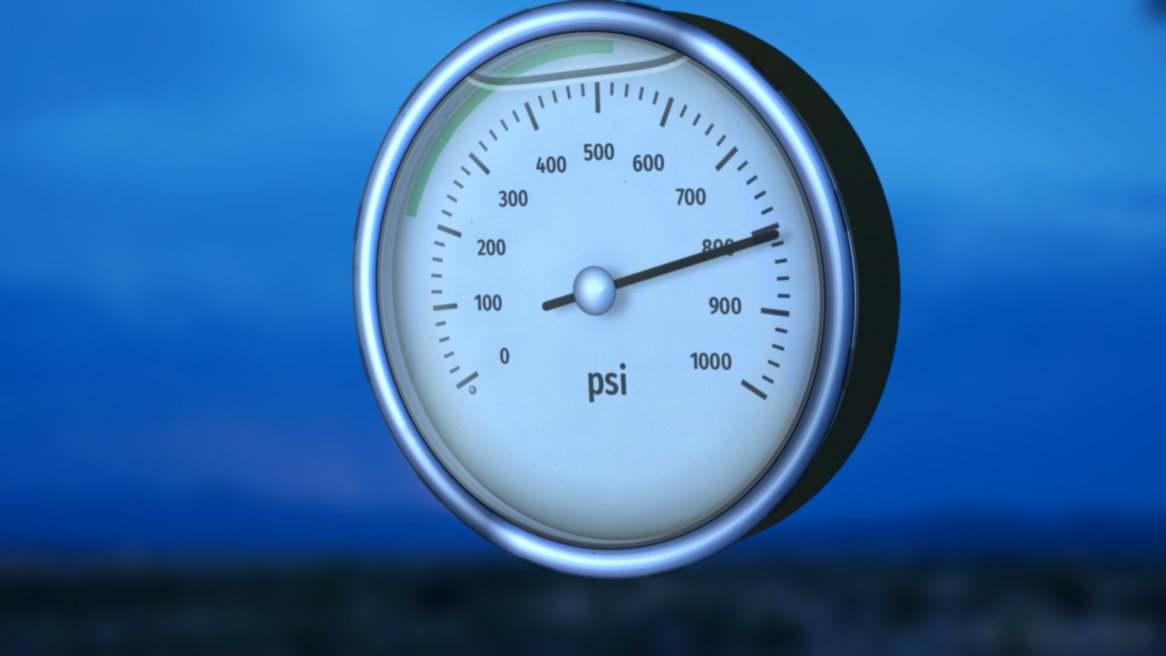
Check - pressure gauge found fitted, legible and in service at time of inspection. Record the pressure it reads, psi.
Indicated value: 810 psi
